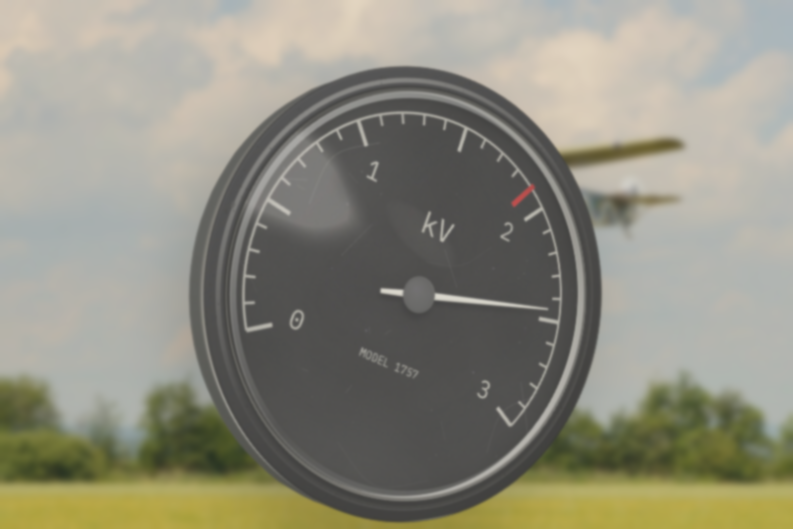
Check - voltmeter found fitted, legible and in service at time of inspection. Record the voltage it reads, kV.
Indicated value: 2.45 kV
